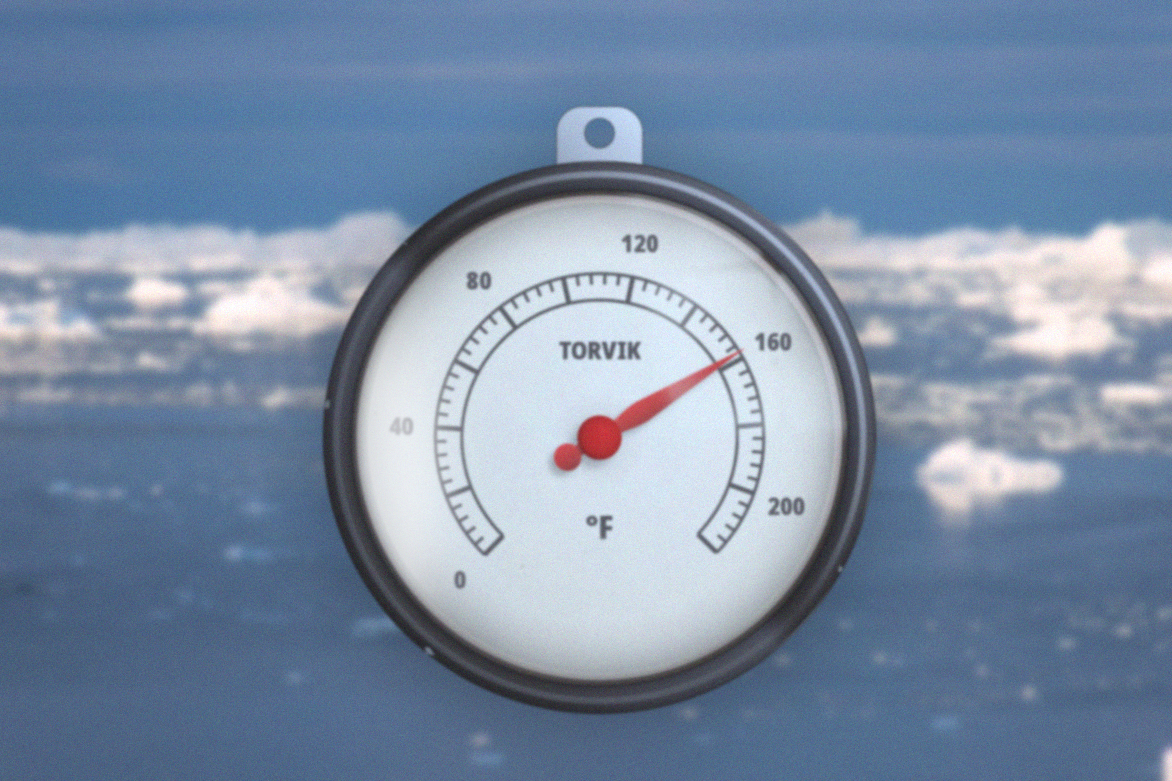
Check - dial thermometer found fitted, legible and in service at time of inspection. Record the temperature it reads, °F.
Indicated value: 158 °F
